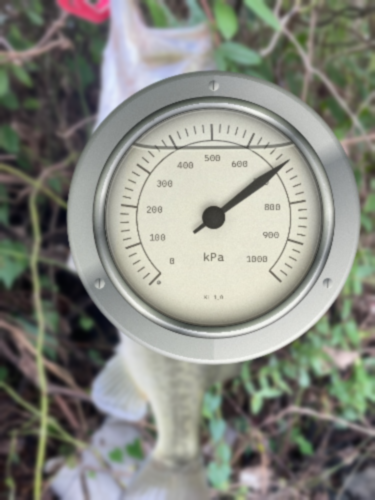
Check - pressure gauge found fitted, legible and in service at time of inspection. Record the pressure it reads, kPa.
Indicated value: 700 kPa
